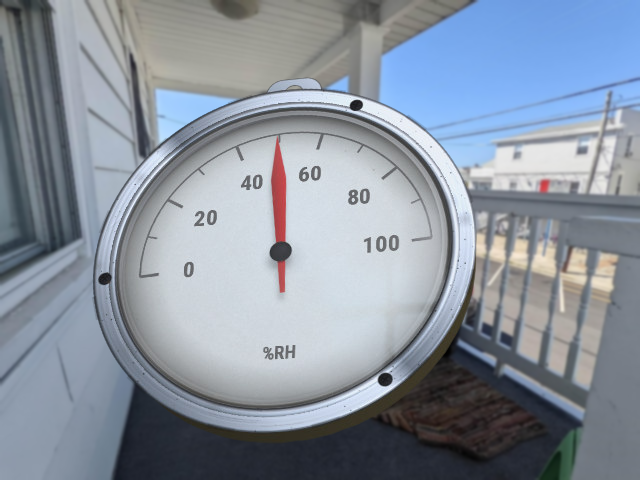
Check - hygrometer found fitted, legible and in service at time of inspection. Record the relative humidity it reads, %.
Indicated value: 50 %
